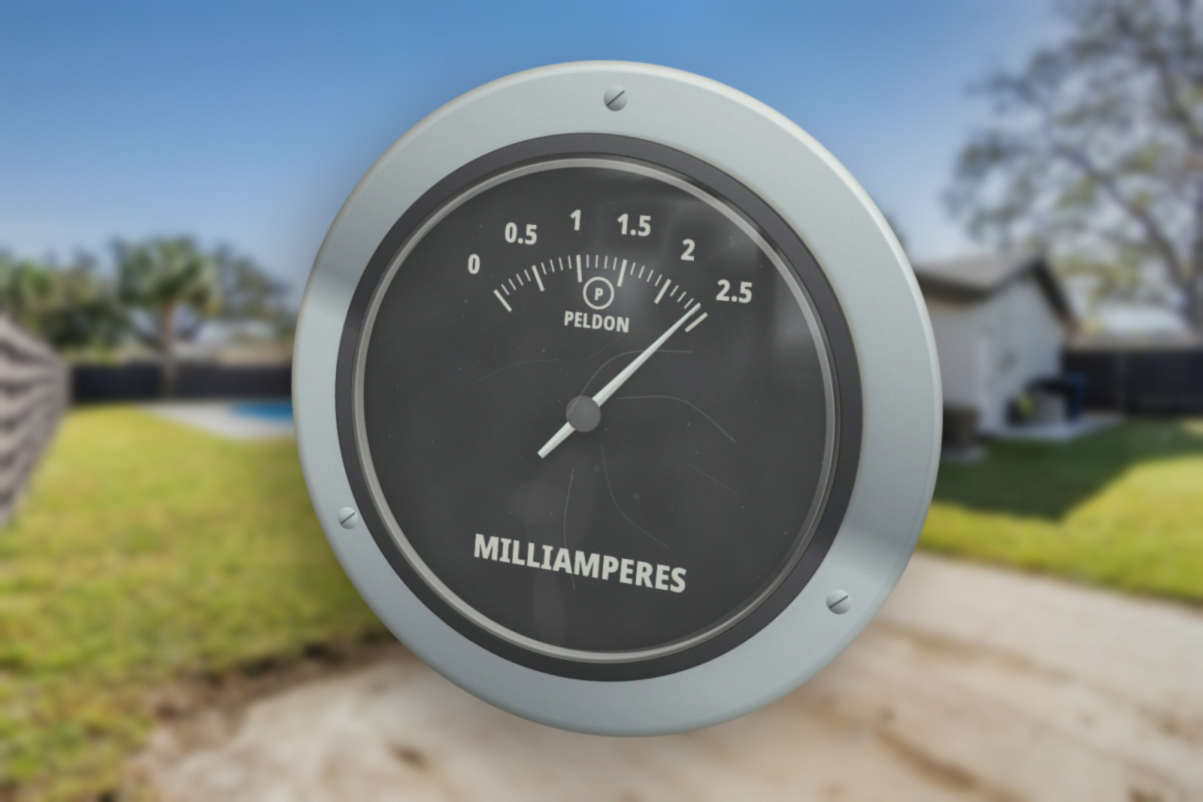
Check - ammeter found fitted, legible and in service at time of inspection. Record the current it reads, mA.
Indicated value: 2.4 mA
